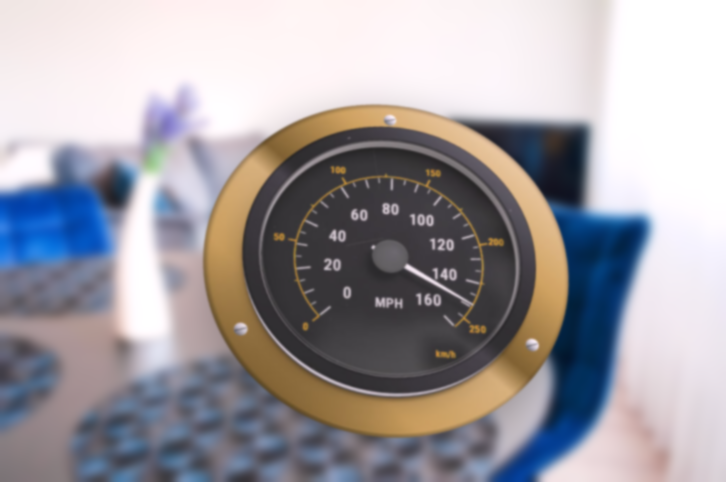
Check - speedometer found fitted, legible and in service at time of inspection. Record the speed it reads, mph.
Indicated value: 150 mph
